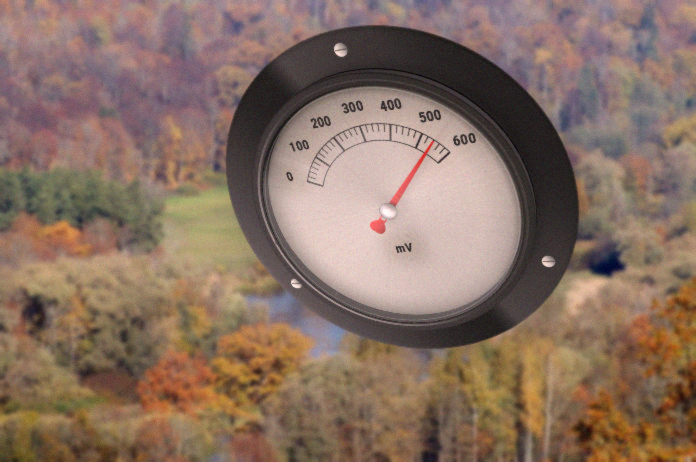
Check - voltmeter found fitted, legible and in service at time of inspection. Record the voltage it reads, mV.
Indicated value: 540 mV
